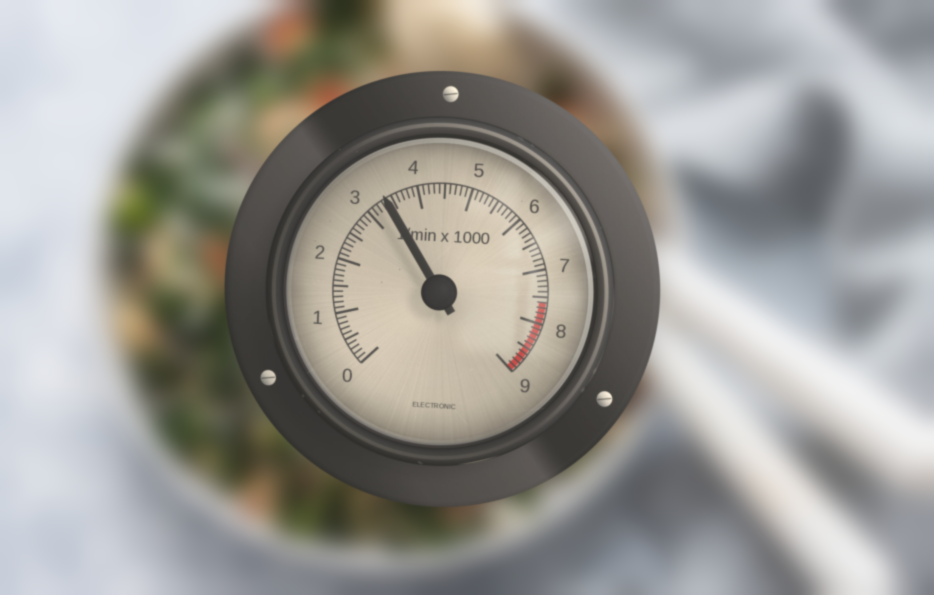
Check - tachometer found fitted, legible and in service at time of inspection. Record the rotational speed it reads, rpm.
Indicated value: 3400 rpm
